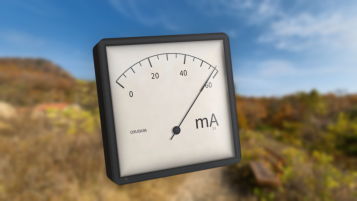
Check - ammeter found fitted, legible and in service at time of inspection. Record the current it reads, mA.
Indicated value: 57.5 mA
